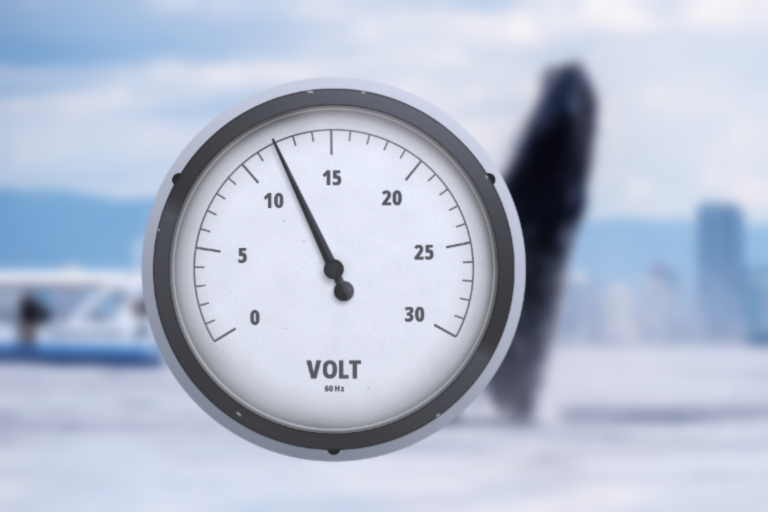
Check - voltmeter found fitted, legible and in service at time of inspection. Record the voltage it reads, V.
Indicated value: 12 V
